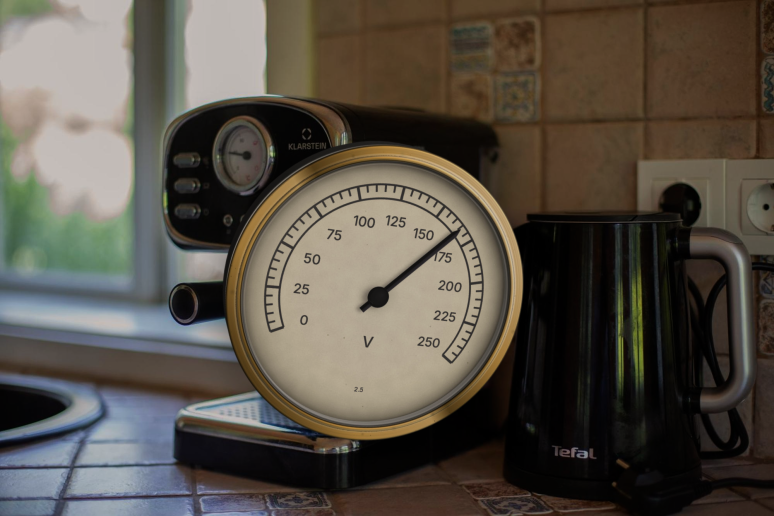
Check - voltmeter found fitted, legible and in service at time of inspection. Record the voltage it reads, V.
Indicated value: 165 V
